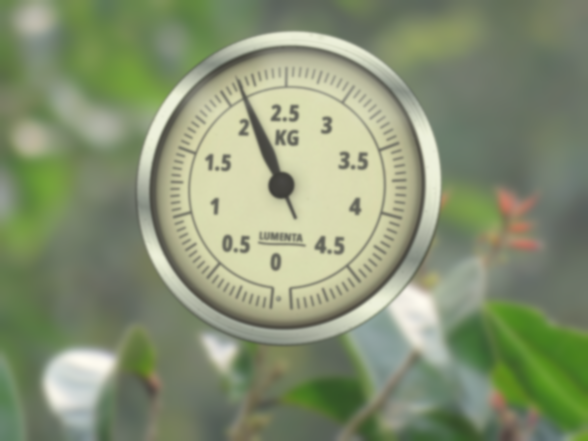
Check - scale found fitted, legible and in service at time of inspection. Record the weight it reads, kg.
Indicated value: 2.15 kg
